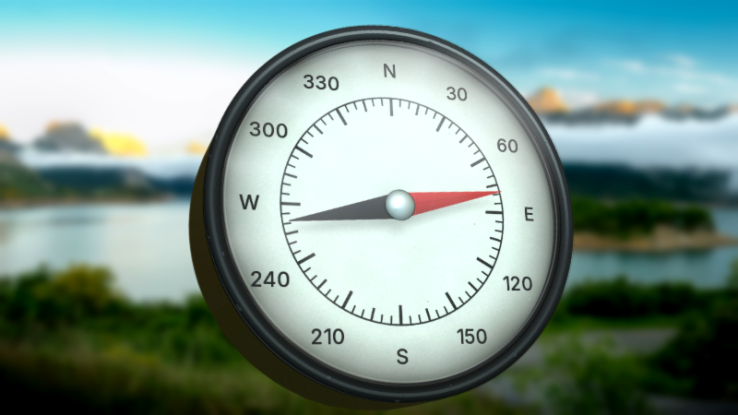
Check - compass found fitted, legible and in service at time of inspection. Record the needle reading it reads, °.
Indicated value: 80 °
